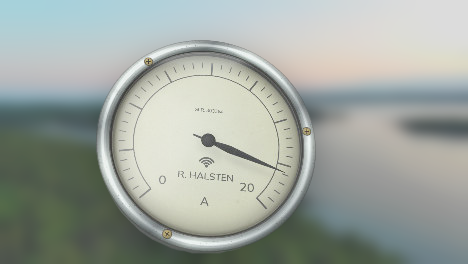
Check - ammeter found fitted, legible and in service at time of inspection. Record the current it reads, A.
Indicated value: 18 A
